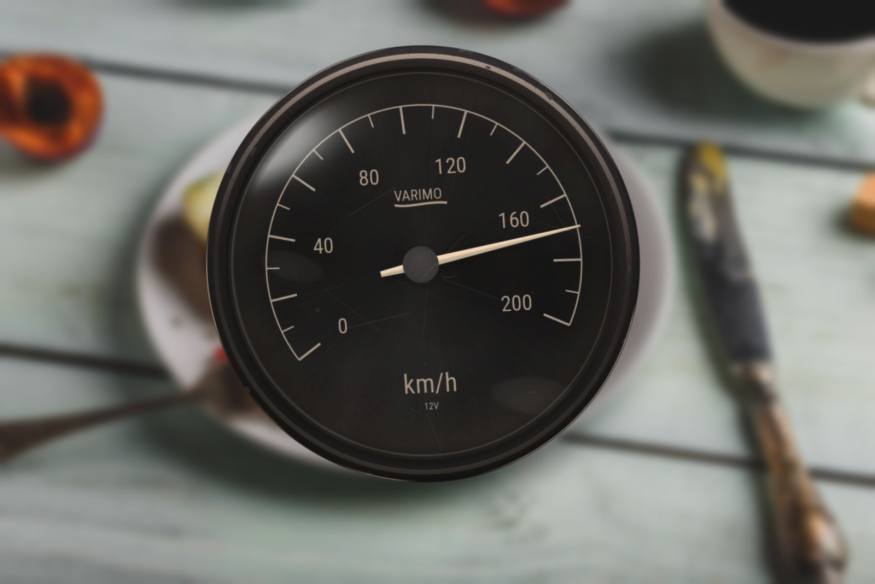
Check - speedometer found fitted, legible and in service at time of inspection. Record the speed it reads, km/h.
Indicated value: 170 km/h
